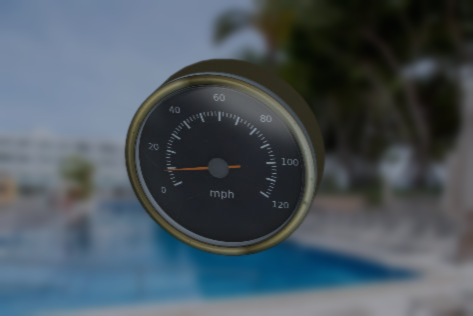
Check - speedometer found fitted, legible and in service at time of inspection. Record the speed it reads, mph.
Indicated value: 10 mph
